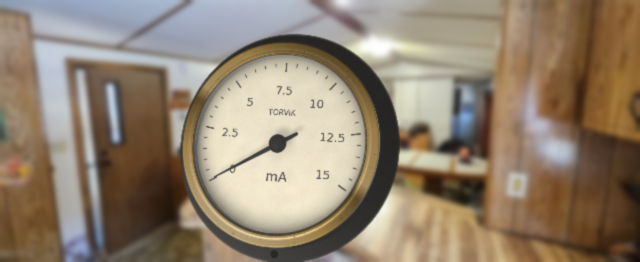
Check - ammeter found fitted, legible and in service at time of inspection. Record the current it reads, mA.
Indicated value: 0 mA
